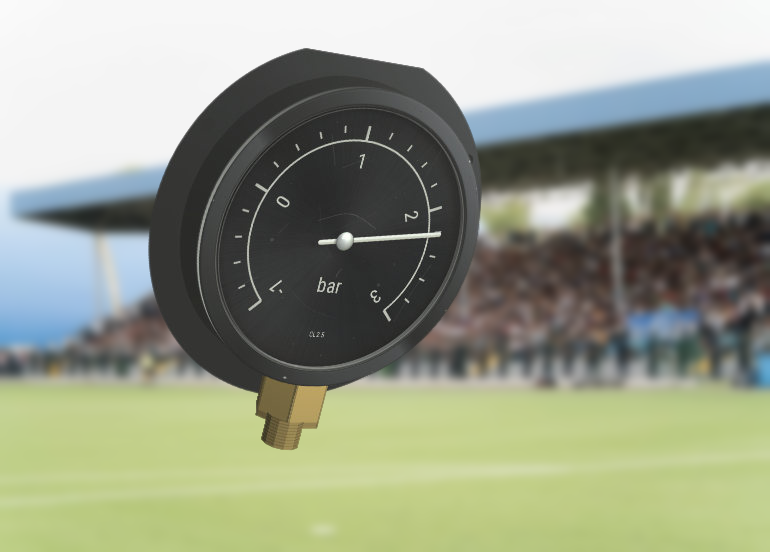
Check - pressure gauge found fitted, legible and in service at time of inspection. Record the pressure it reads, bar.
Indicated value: 2.2 bar
